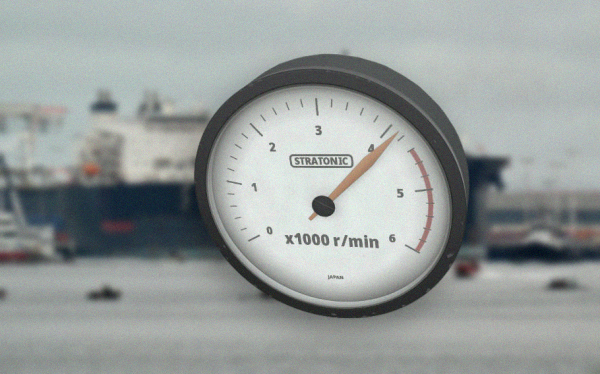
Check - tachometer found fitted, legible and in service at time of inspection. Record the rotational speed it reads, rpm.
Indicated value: 4100 rpm
